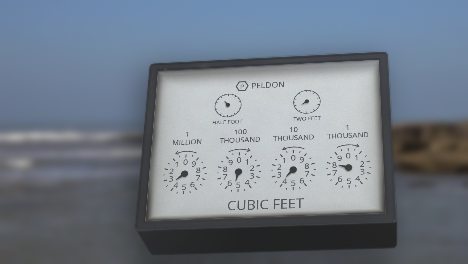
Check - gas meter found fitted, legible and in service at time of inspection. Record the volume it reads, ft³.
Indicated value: 353800 ft³
